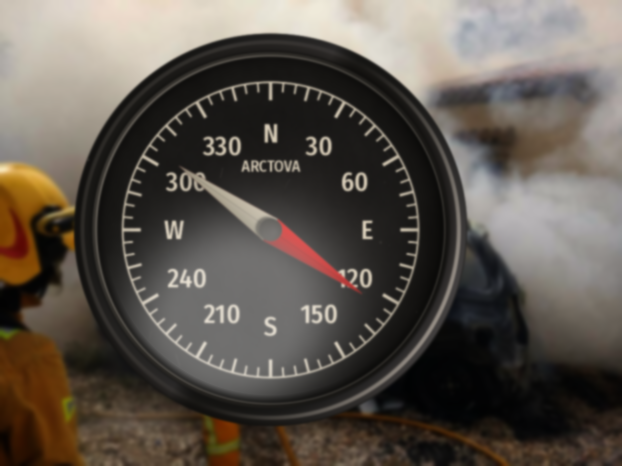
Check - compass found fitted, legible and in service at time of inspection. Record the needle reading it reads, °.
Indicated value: 125 °
